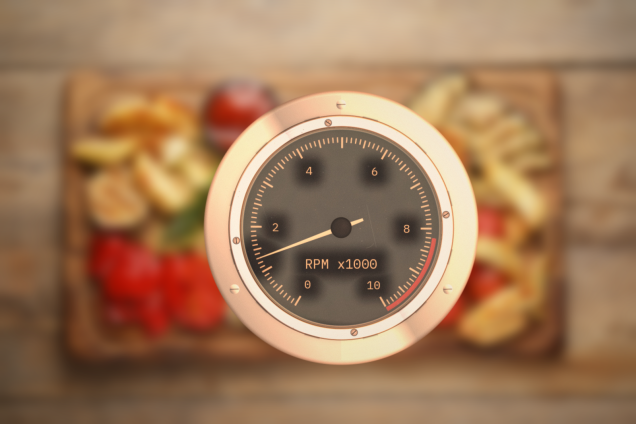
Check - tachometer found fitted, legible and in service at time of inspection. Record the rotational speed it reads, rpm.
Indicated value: 1300 rpm
